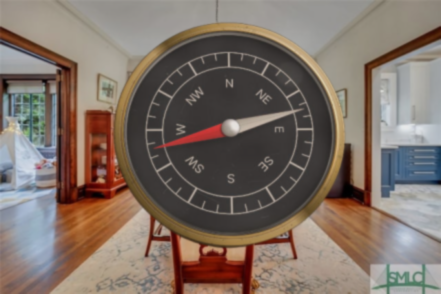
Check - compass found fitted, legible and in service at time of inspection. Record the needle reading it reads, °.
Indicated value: 255 °
